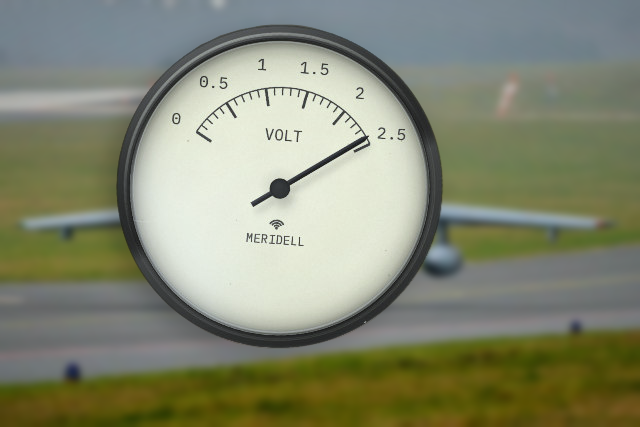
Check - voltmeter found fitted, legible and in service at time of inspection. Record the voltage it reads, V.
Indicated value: 2.4 V
